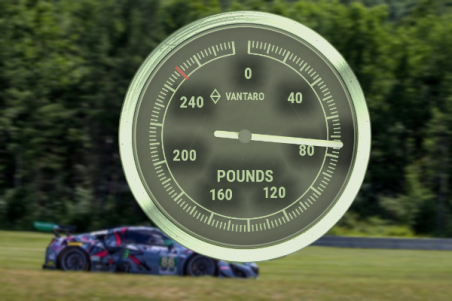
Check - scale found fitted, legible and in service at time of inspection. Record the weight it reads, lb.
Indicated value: 74 lb
